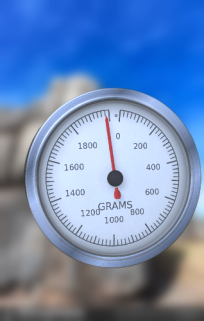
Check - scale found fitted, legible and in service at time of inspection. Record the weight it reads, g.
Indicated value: 1980 g
